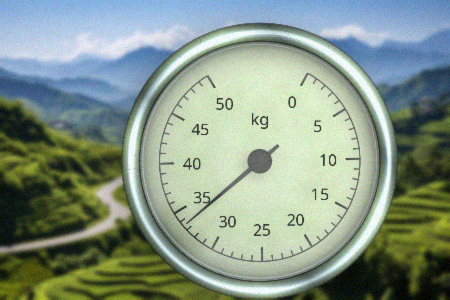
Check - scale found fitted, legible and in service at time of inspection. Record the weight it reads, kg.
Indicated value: 33.5 kg
